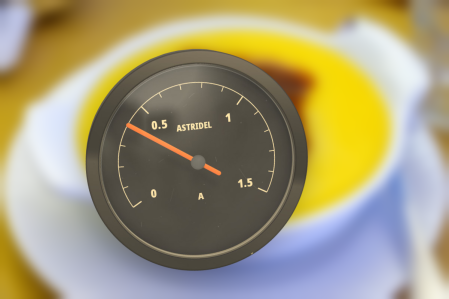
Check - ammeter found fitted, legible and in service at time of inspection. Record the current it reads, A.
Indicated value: 0.4 A
